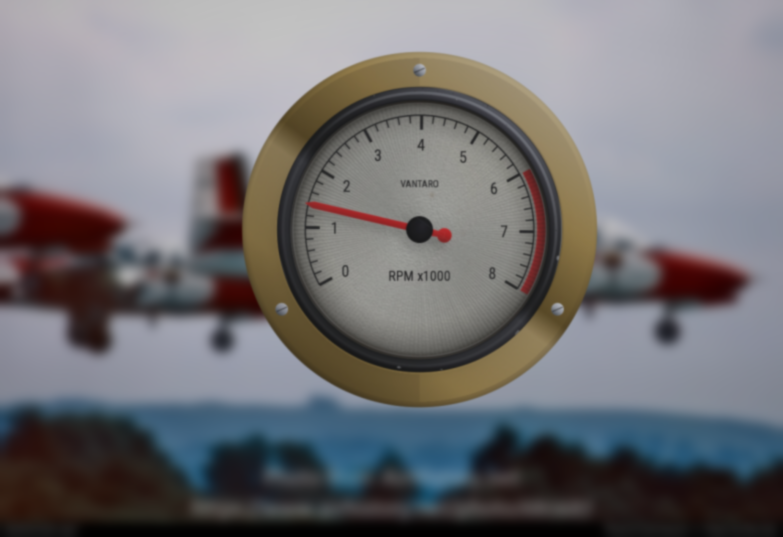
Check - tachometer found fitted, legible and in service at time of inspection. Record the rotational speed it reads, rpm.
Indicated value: 1400 rpm
